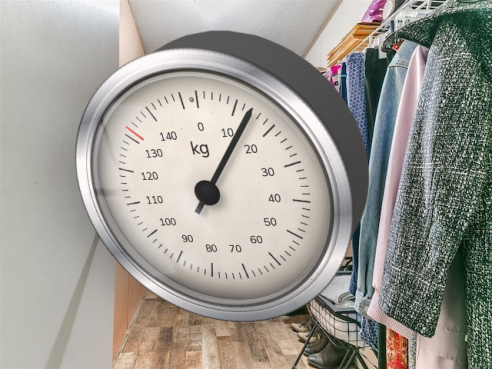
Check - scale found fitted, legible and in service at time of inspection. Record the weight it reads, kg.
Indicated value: 14 kg
